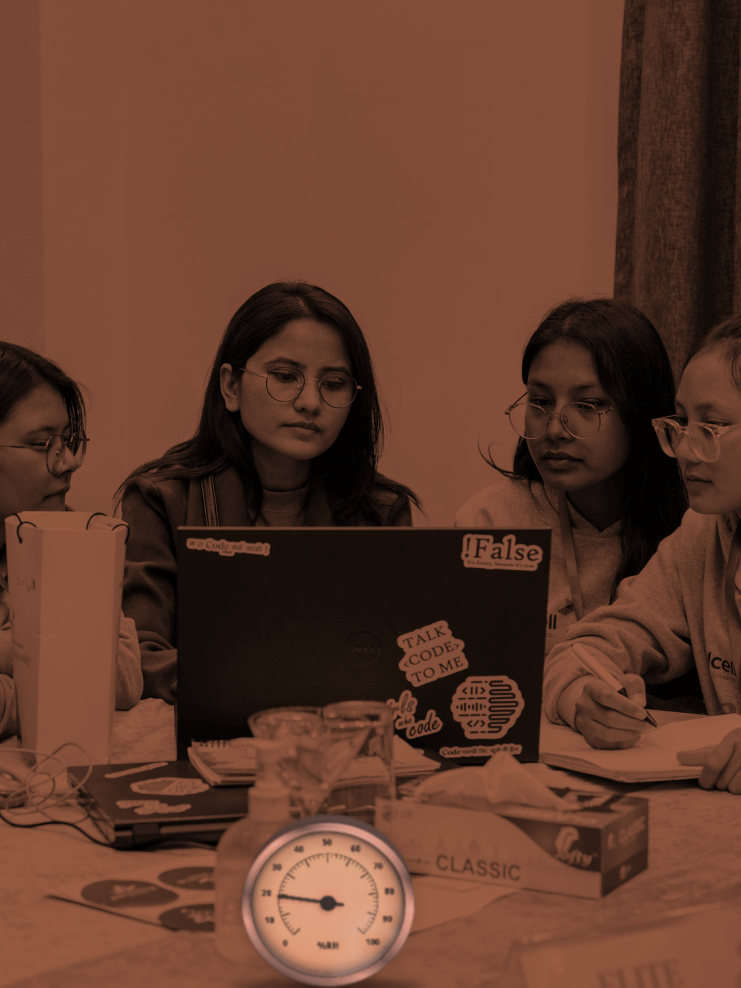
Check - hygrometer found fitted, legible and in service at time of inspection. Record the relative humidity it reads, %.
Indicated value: 20 %
